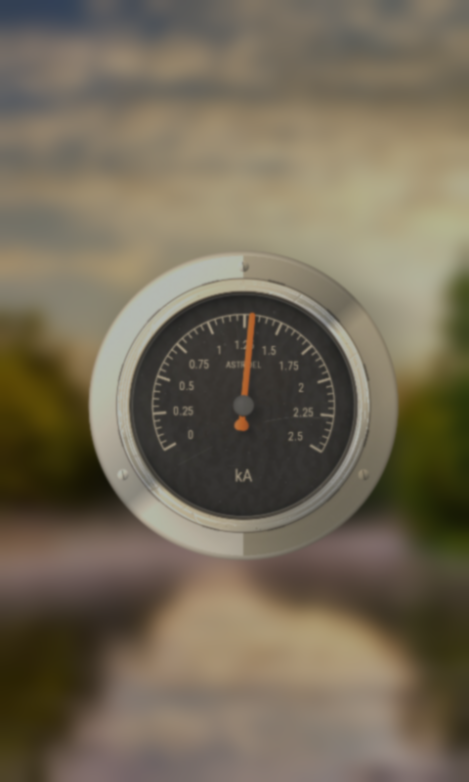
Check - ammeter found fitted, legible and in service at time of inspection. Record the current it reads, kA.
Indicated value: 1.3 kA
